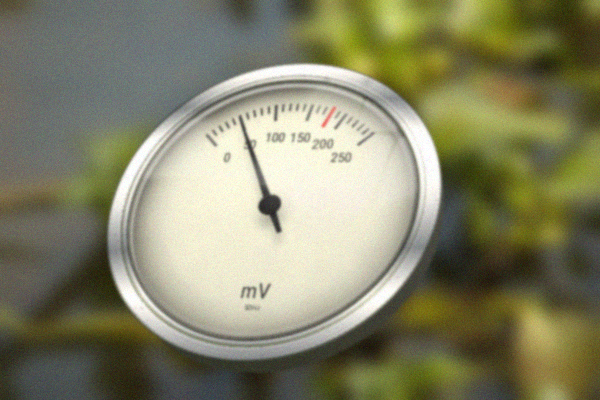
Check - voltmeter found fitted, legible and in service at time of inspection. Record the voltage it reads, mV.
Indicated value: 50 mV
